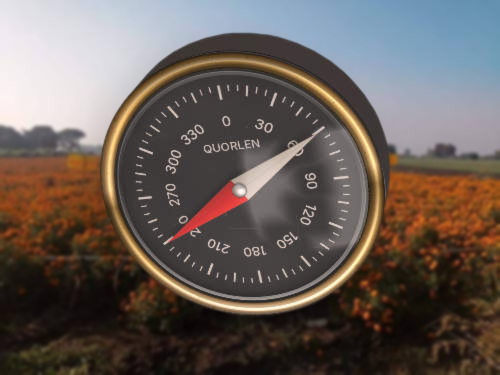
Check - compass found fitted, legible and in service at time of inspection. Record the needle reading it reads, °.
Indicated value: 240 °
